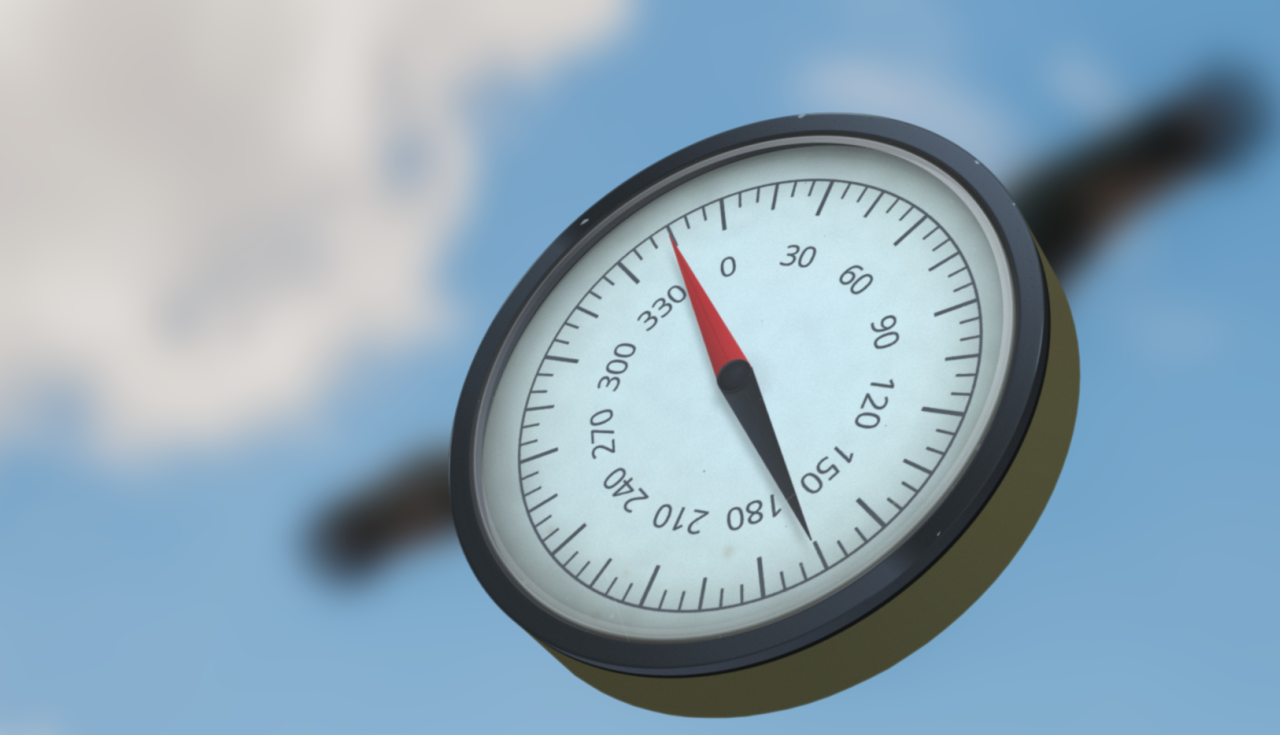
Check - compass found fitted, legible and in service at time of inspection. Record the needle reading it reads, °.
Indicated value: 345 °
